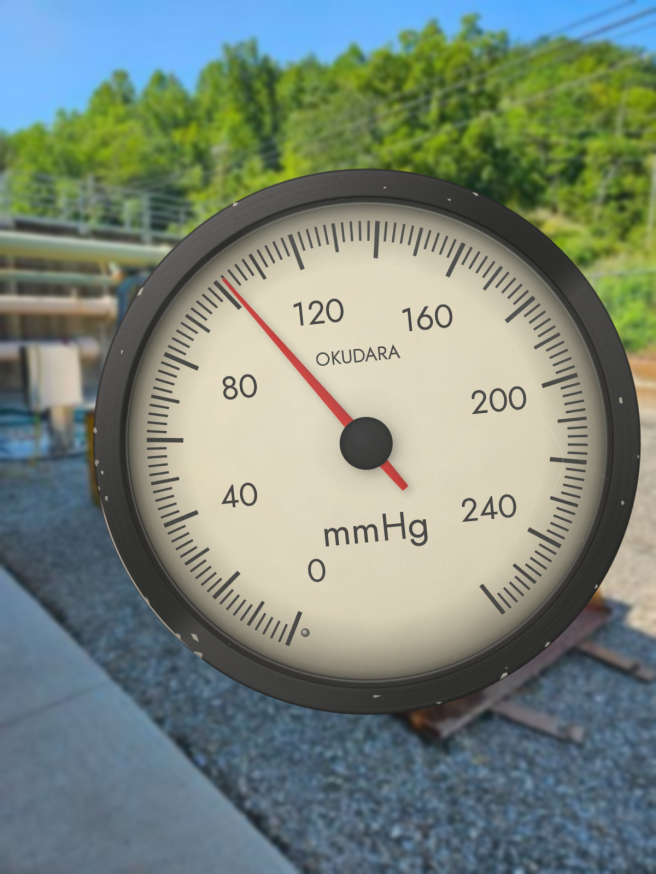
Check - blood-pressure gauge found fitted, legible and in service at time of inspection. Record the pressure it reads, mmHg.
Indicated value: 102 mmHg
